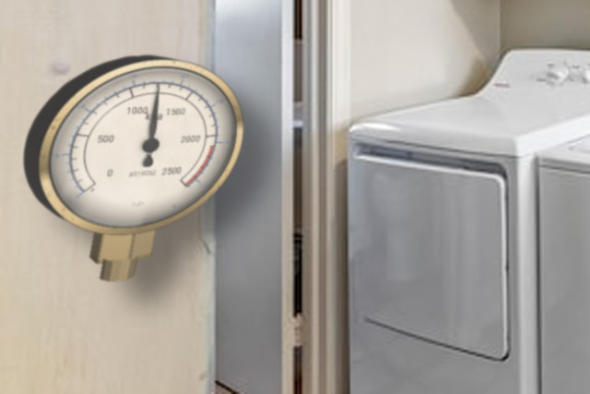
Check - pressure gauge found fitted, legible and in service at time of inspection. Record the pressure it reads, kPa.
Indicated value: 1200 kPa
